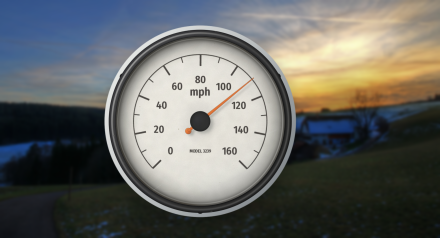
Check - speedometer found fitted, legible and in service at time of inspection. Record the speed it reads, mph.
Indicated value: 110 mph
